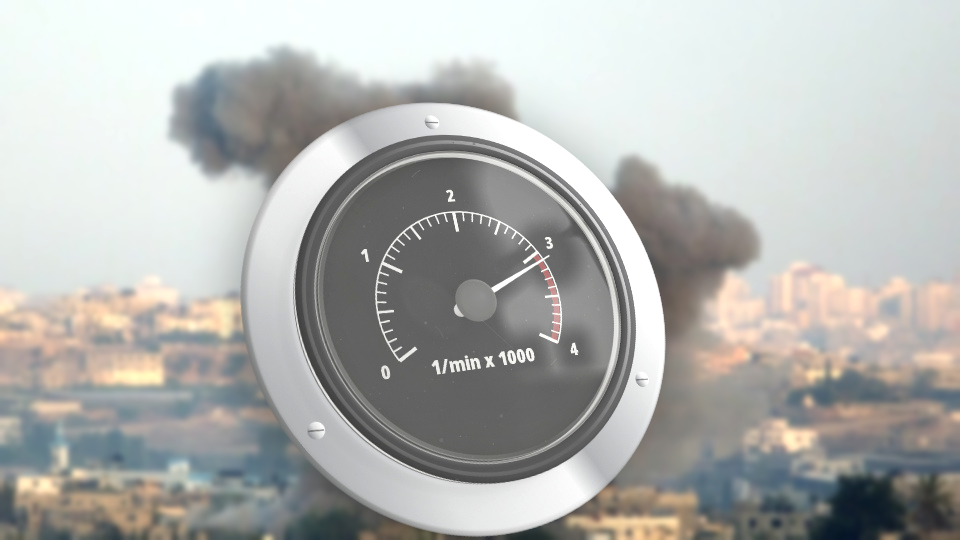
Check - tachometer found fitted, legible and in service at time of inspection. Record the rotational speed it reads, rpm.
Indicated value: 3100 rpm
